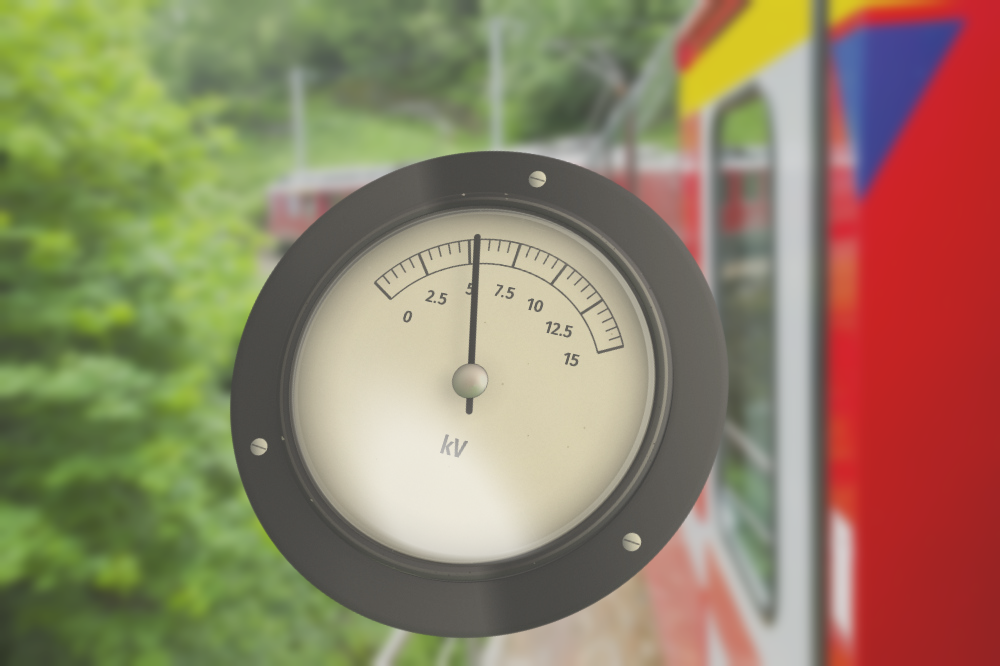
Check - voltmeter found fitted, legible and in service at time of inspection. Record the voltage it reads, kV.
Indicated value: 5.5 kV
